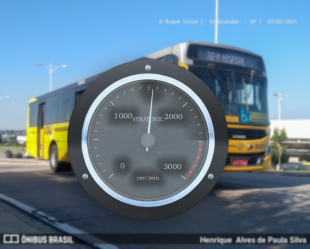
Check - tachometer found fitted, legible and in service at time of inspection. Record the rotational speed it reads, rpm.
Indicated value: 1550 rpm
